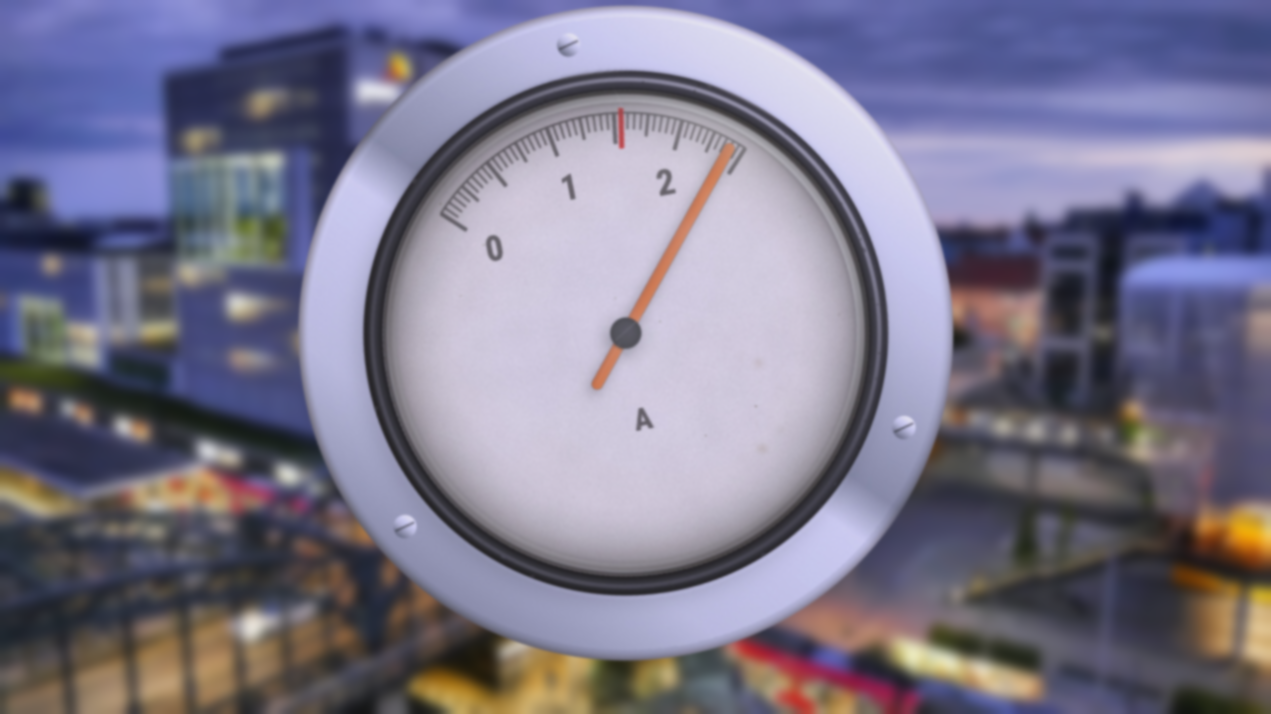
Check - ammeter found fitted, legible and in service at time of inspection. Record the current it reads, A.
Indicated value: 2.4 A
